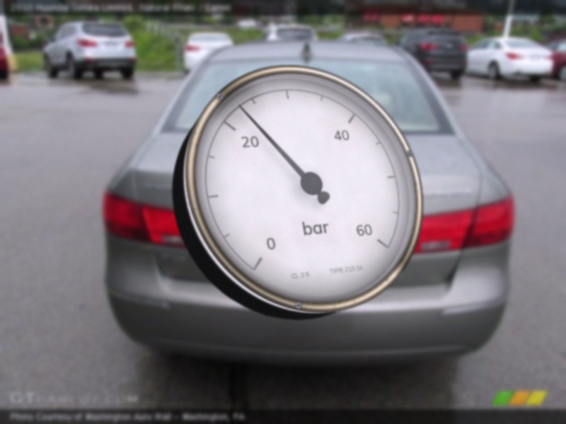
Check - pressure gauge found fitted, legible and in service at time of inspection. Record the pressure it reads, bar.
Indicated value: 22.5 bar
